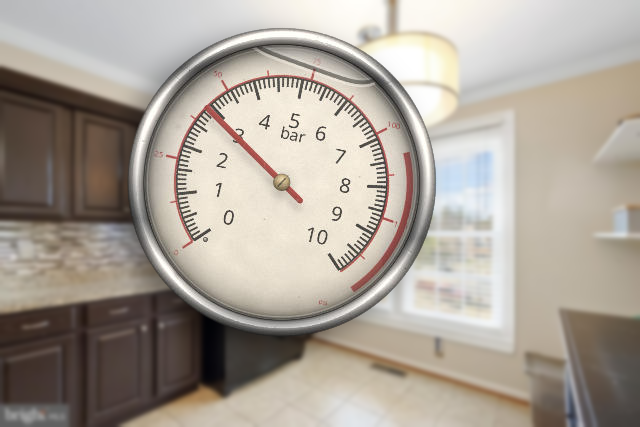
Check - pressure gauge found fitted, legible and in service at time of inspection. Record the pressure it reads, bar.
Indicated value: 2.9 bar
